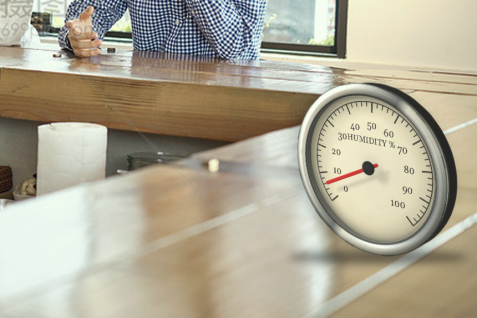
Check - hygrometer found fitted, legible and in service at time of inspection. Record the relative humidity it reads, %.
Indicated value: 6 %
